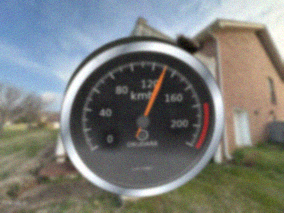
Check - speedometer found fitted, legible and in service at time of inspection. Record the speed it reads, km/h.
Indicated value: 130 km/h
